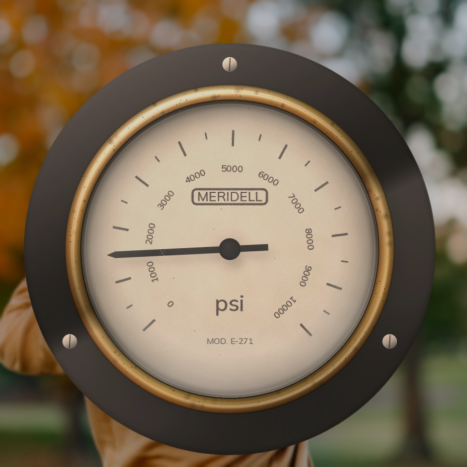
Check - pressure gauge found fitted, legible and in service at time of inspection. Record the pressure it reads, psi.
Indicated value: 1500 psi
